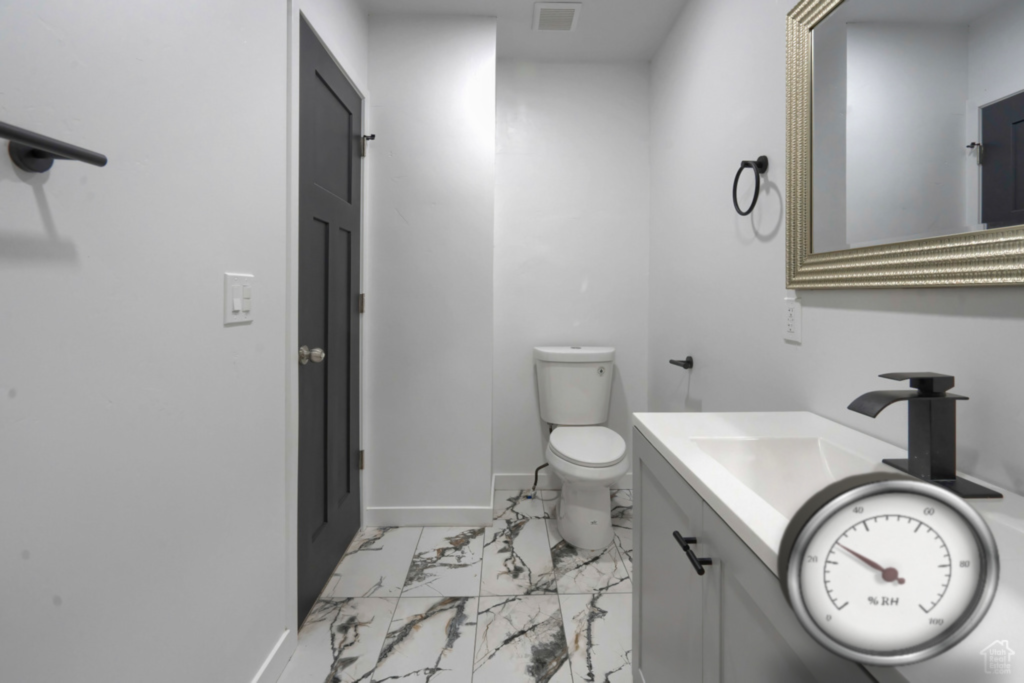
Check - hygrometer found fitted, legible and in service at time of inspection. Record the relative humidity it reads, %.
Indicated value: 28 %
